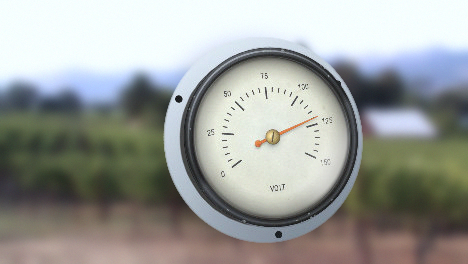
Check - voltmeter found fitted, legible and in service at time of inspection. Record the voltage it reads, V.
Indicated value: 120 V
